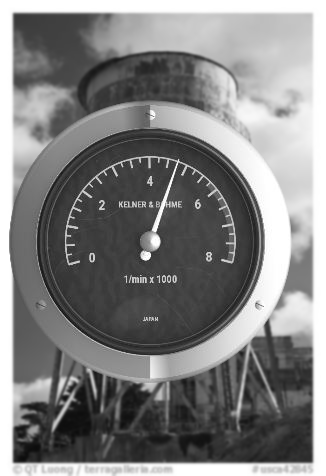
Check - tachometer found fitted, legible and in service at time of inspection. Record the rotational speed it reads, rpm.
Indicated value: 4750 rpm
